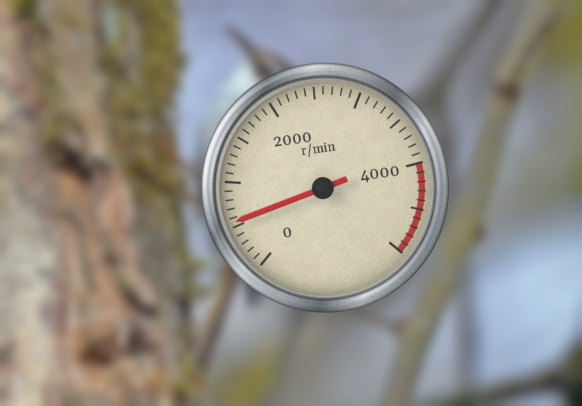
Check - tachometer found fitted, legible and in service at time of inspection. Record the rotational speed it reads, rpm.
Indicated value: 550 rpm
